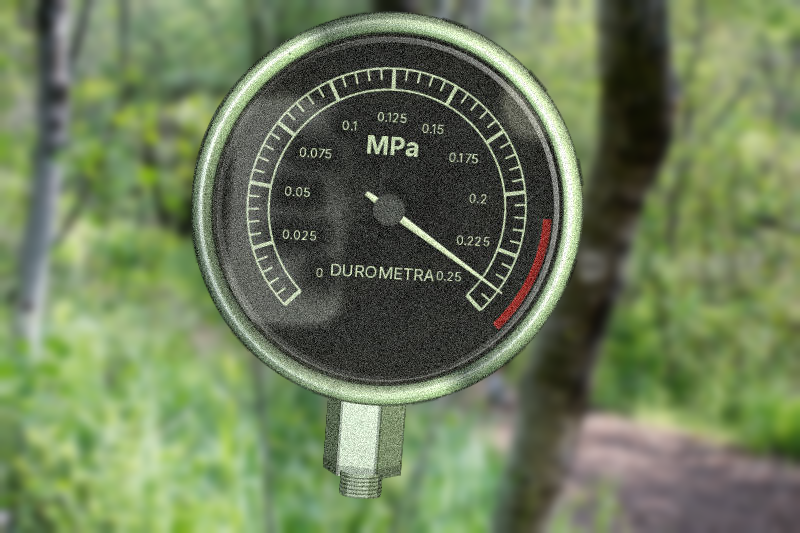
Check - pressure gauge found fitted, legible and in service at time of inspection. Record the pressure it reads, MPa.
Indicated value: 0.24 MPa
